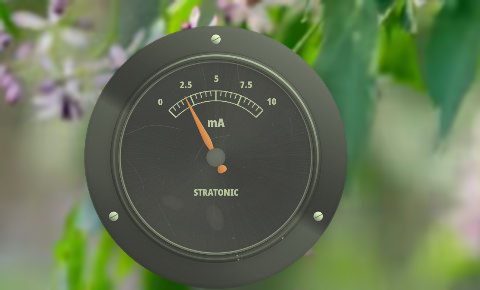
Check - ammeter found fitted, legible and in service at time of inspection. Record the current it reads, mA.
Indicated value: 2 mA
